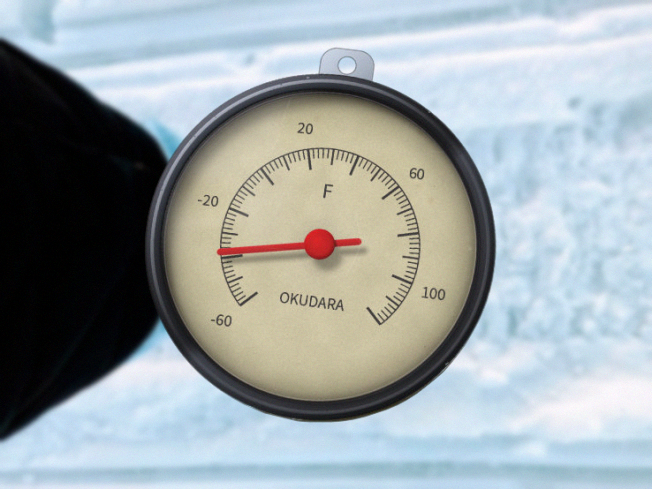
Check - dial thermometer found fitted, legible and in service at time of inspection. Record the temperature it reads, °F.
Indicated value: -38 °F
